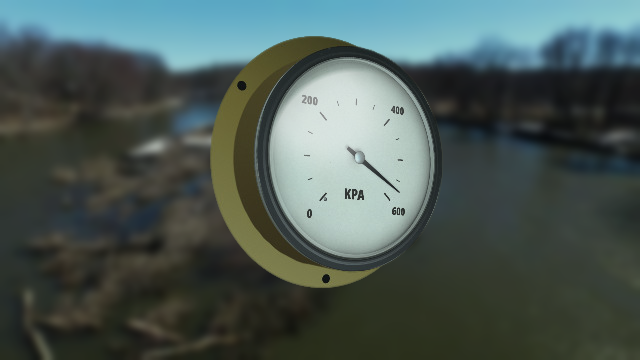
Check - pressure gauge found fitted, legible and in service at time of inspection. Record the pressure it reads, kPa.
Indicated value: 575 kPa
